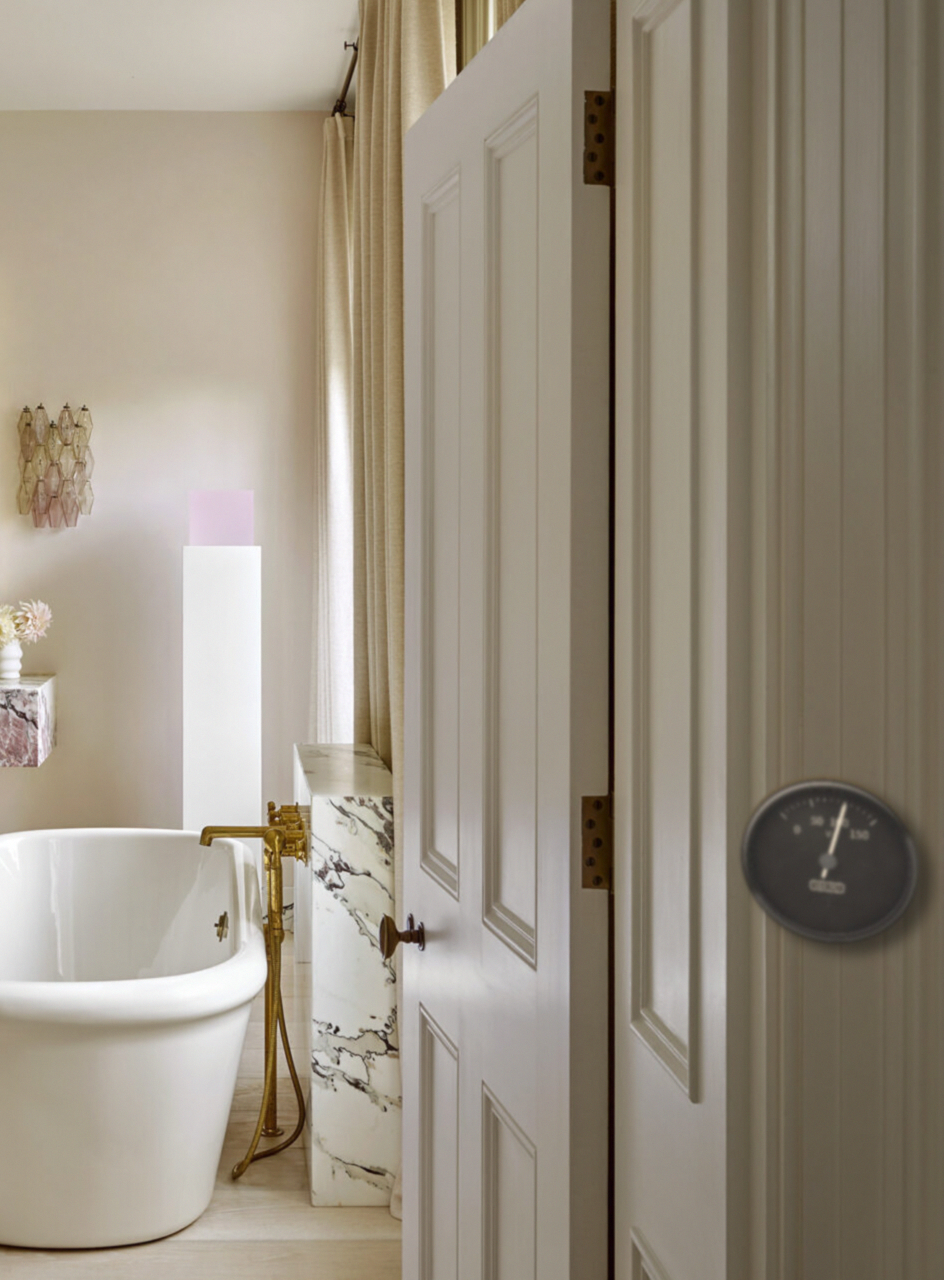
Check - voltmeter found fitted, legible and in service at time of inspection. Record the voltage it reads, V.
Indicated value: 100 V
